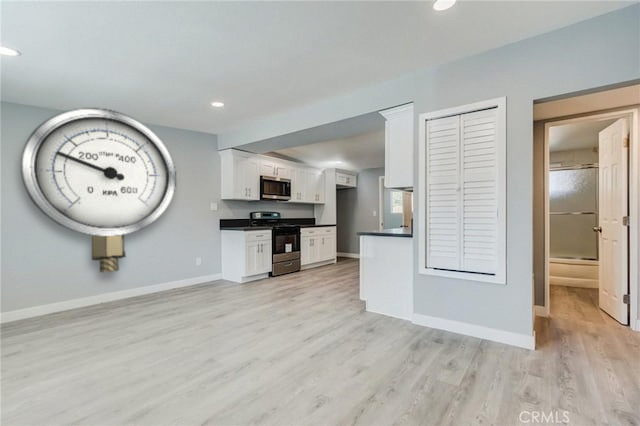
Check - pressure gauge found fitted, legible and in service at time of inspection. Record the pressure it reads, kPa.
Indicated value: 150 kPa
